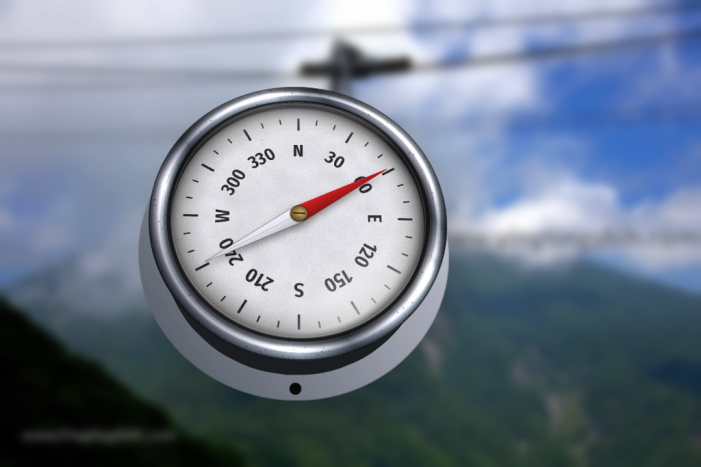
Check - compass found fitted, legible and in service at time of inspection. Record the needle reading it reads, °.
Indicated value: 60 °
